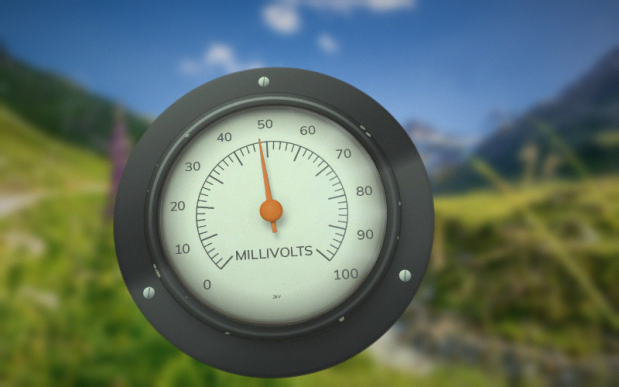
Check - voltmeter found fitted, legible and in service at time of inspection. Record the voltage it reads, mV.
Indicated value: 48 mV
